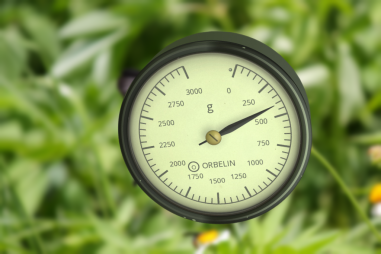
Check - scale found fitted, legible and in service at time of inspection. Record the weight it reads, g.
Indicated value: 400 g
